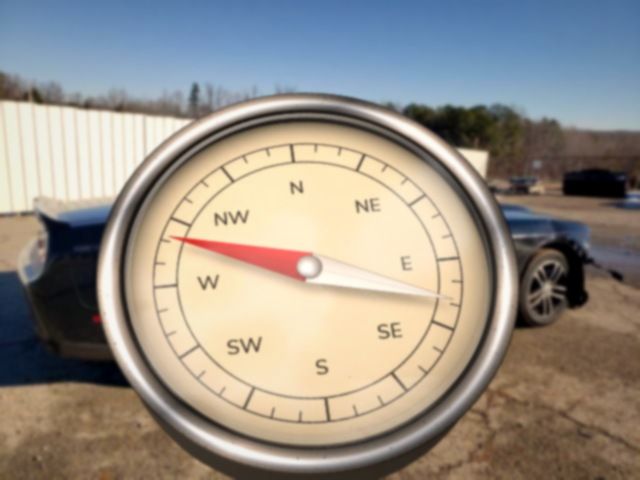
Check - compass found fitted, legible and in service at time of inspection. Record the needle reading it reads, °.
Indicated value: 290 °
